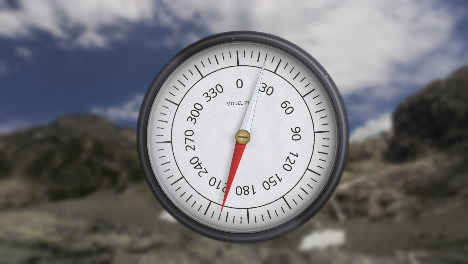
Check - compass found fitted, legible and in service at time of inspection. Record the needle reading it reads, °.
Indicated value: 200 °
